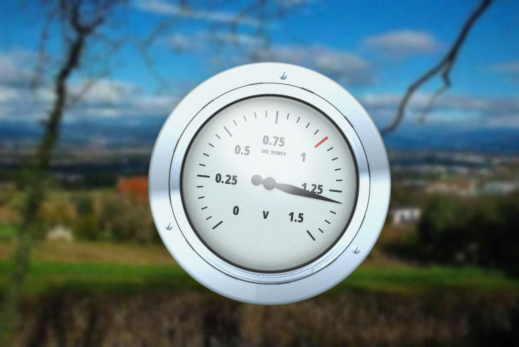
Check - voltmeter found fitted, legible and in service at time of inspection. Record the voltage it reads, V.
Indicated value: 1.3 V
